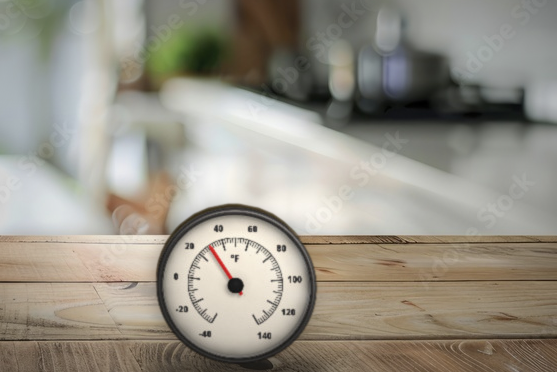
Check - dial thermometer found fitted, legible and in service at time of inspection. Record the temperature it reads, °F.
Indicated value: 30 °F
